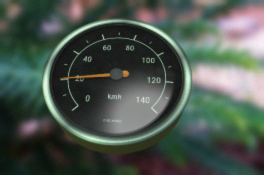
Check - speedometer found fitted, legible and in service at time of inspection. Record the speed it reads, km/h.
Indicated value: 20 km/h
